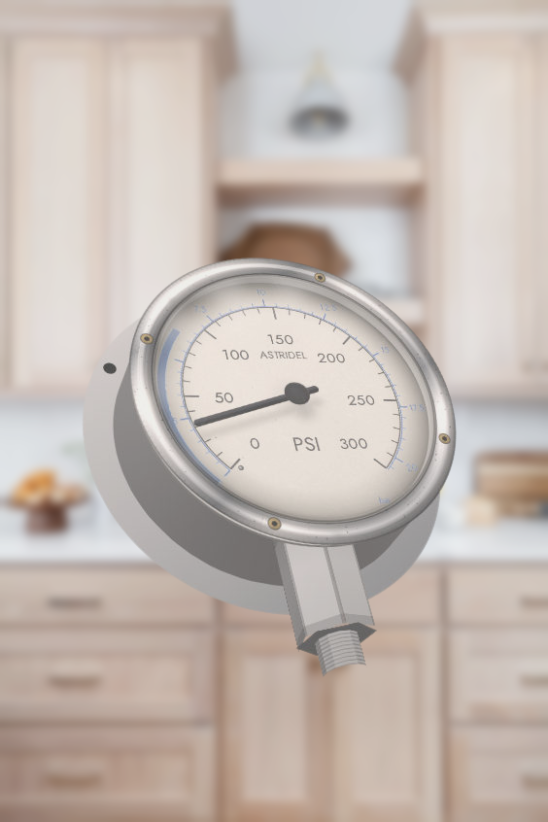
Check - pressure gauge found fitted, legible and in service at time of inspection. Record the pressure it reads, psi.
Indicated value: 30 psi
